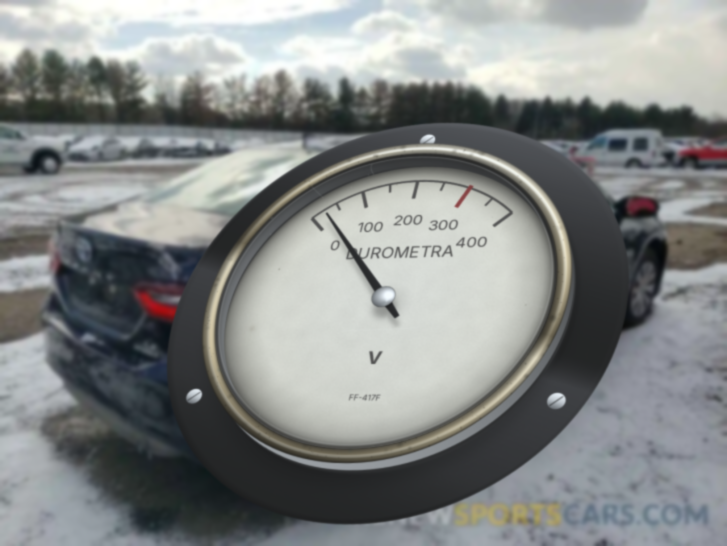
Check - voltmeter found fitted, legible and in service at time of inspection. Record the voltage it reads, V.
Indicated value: 25 V
